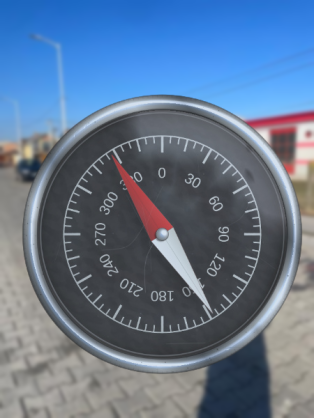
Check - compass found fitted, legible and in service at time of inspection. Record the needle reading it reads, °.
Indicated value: 327.5 °
